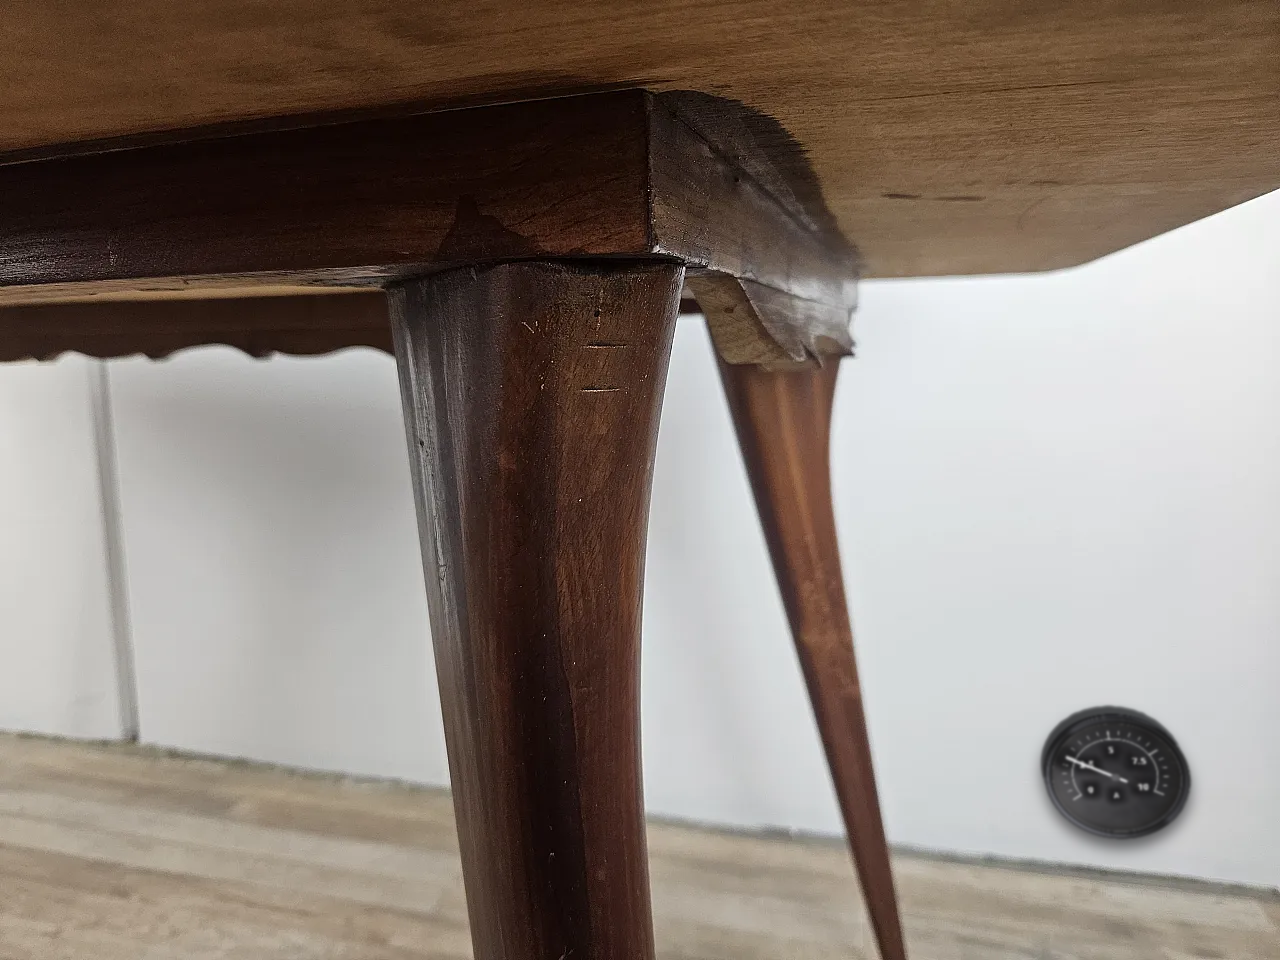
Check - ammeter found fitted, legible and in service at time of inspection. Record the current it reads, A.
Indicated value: 2.5 A
